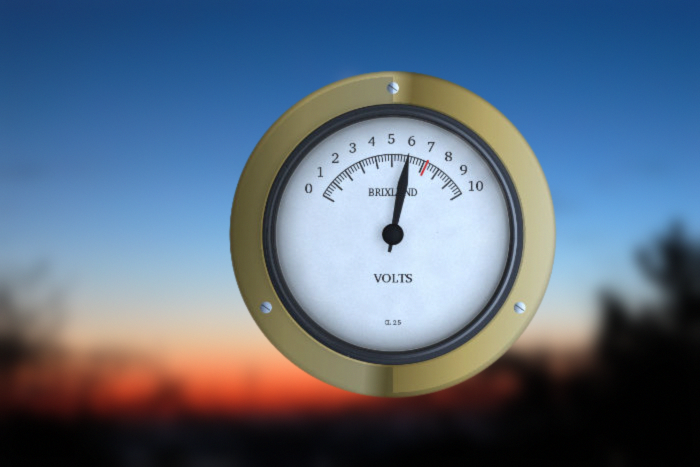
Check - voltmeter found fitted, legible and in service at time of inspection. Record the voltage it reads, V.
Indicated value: 6 V
